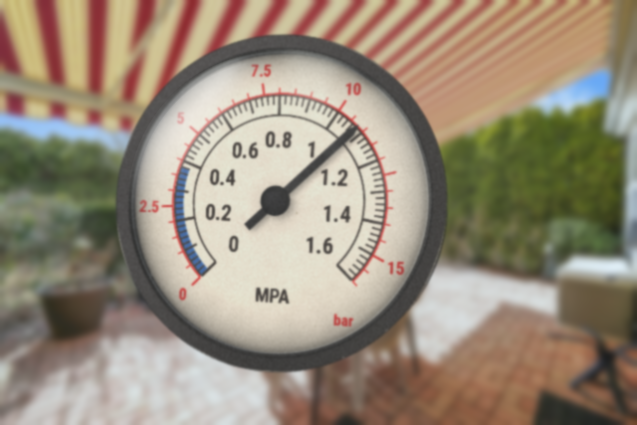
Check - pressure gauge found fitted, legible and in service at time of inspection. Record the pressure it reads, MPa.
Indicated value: 1.08 MPa
